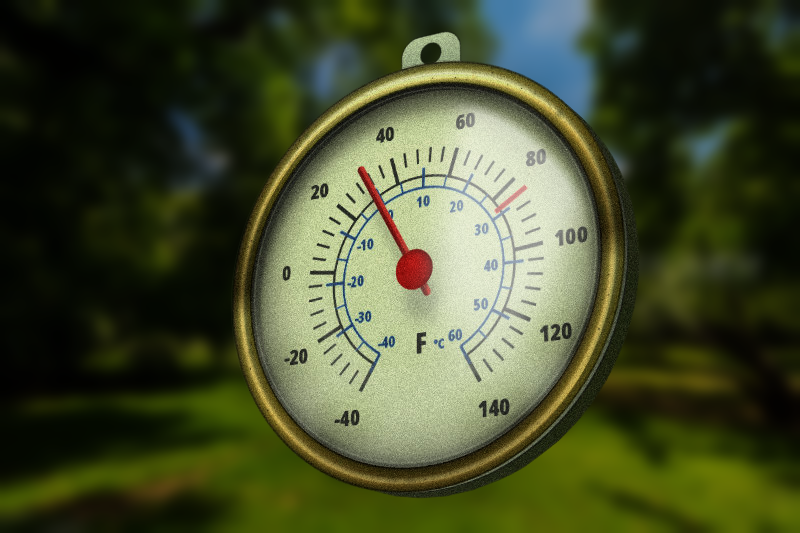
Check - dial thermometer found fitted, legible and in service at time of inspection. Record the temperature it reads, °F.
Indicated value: 32 °F
